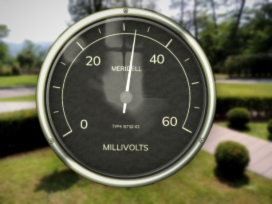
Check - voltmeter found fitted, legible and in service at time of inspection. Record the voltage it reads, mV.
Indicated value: 32.5 mV
